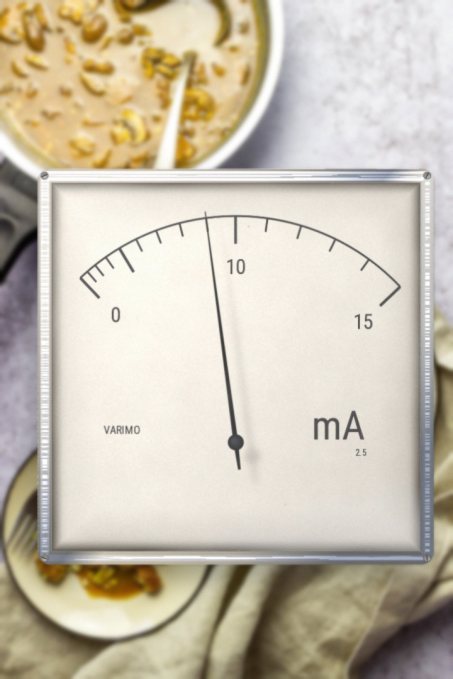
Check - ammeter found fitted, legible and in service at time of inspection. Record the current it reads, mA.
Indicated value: 9 mA
